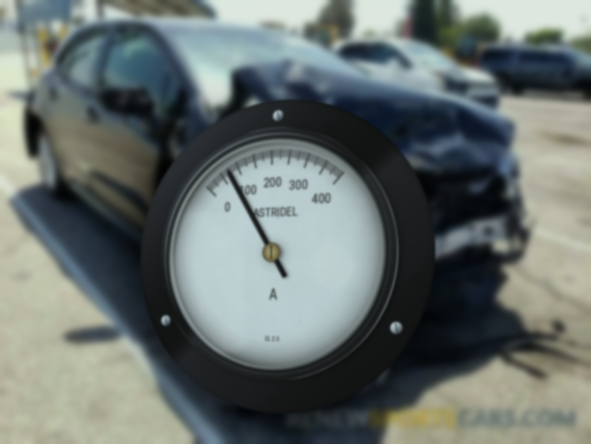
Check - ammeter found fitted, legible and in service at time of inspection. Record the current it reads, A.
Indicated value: 75 A
